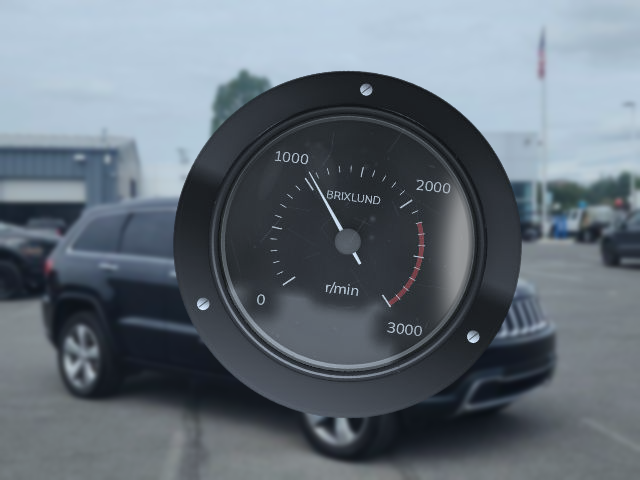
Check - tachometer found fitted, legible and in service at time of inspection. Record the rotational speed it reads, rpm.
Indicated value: 1050 rpm
